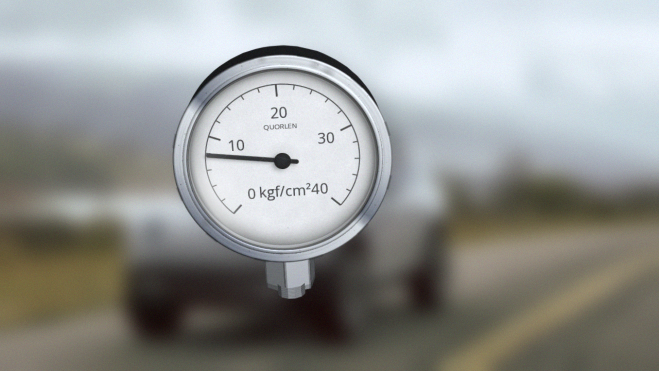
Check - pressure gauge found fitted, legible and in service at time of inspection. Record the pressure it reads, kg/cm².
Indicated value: 8 kg/cm²
